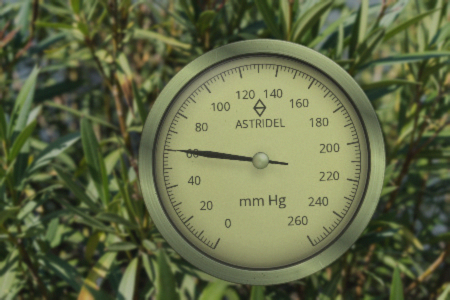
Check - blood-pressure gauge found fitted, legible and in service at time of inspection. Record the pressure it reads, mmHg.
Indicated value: 60 mmHg
